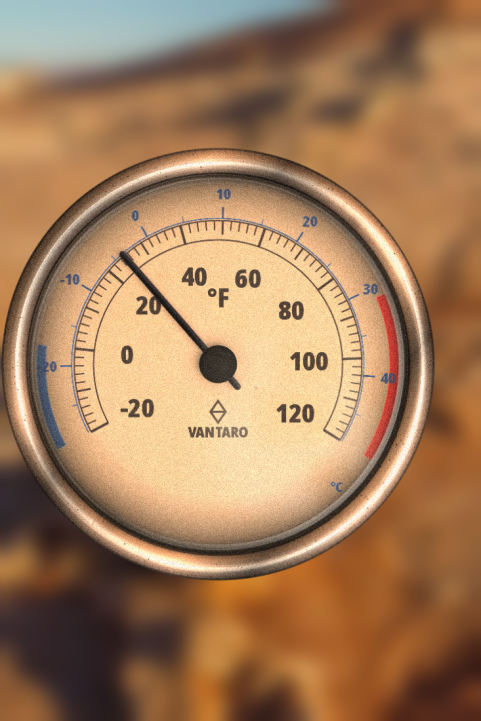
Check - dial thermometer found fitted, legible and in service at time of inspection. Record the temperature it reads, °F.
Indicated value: 25 °F
